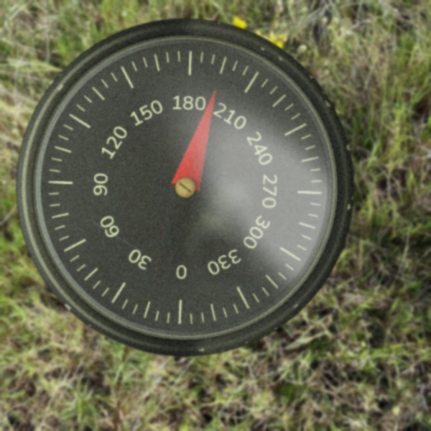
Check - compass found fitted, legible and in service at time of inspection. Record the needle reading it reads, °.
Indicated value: 195 °
